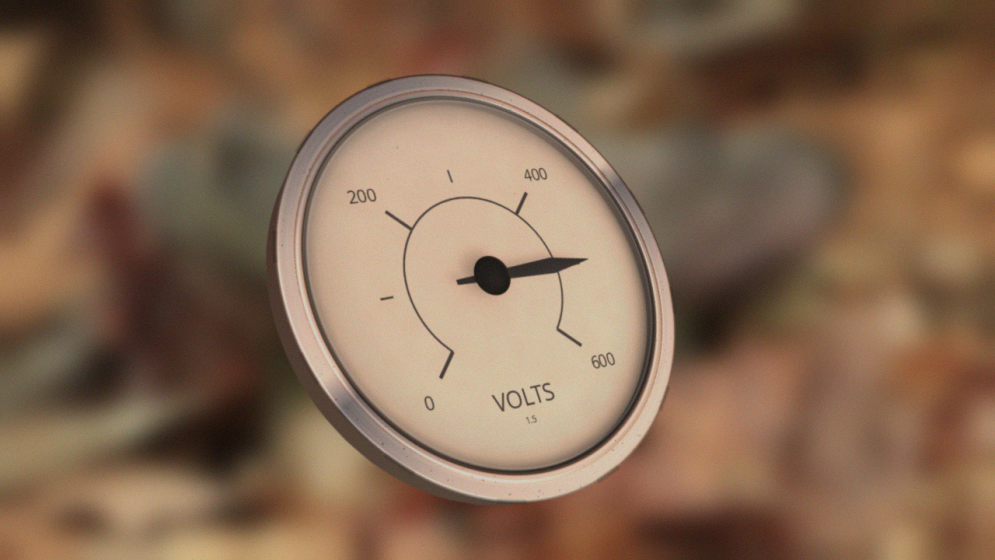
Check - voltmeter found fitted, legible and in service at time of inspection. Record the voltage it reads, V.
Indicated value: 500 V
